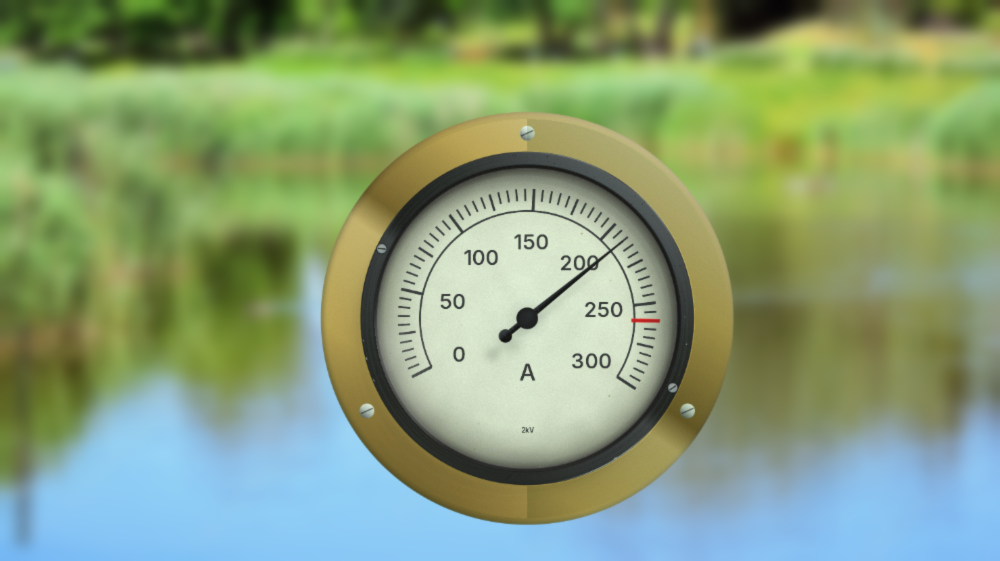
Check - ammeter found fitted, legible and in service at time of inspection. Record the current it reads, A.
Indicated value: 210 A
